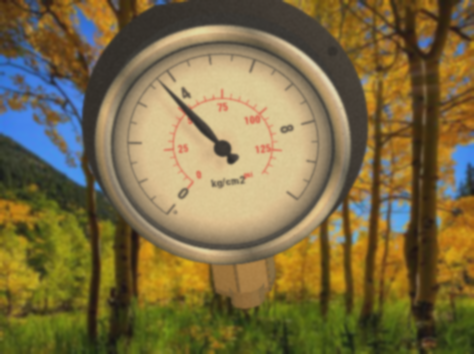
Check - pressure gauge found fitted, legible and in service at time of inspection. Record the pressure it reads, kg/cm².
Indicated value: 3.75 kg/cm²
